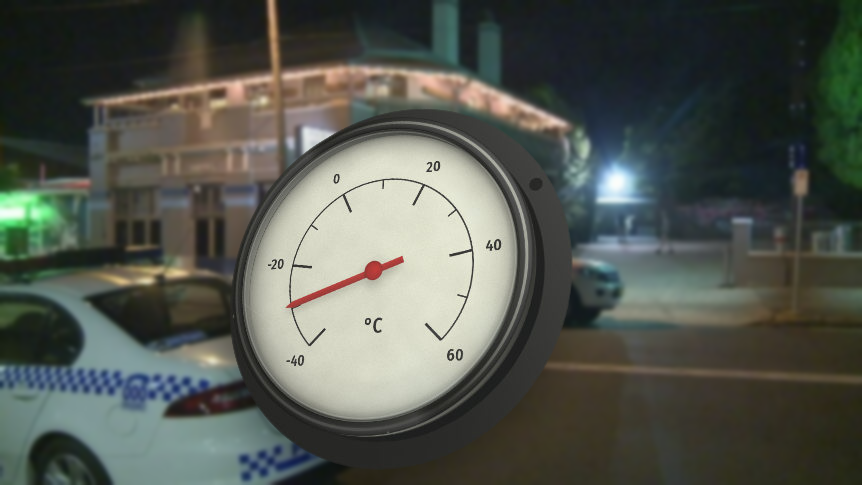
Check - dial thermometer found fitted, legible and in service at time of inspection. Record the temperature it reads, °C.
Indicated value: -30 °C
